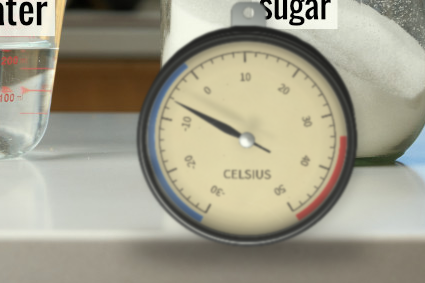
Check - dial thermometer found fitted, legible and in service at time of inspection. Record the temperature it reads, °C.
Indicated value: -6 °C
